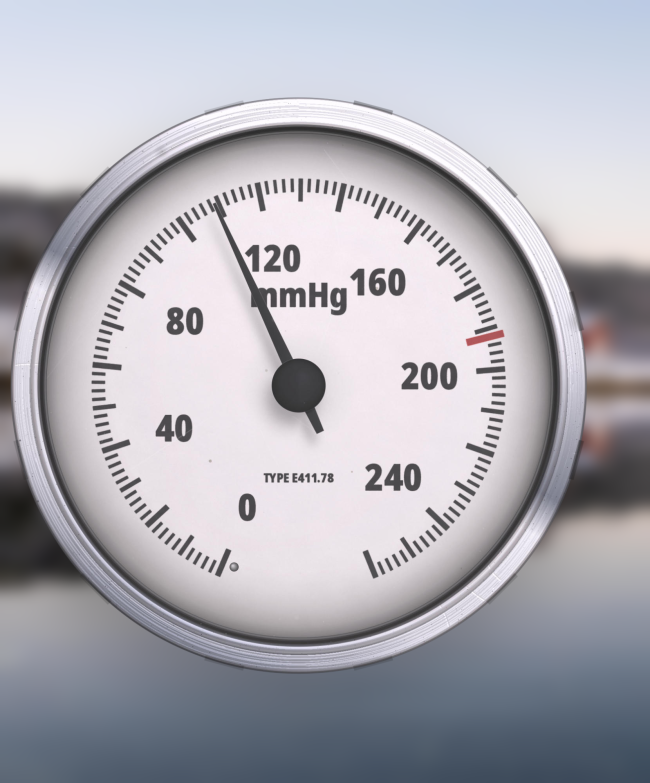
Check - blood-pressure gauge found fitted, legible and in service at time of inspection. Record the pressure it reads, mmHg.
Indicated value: 109 mmHg
